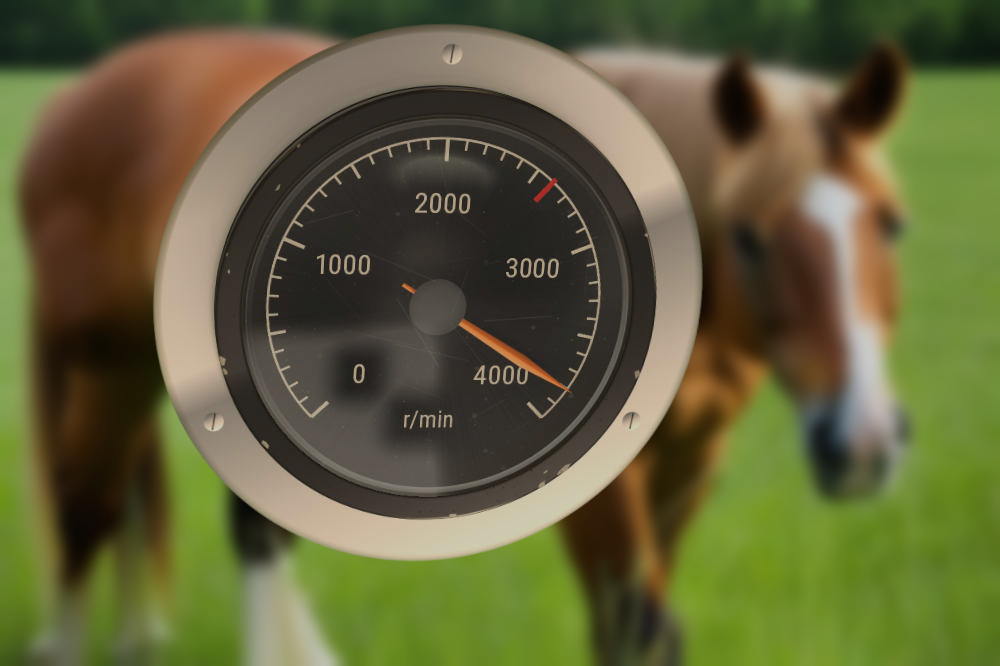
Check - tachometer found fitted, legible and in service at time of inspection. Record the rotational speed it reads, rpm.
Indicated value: 3800 rpm
